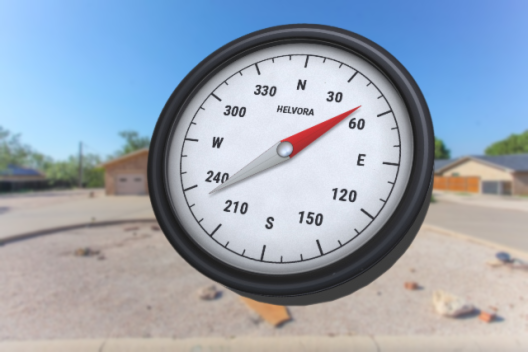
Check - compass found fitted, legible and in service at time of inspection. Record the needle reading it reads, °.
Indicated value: 50 °
